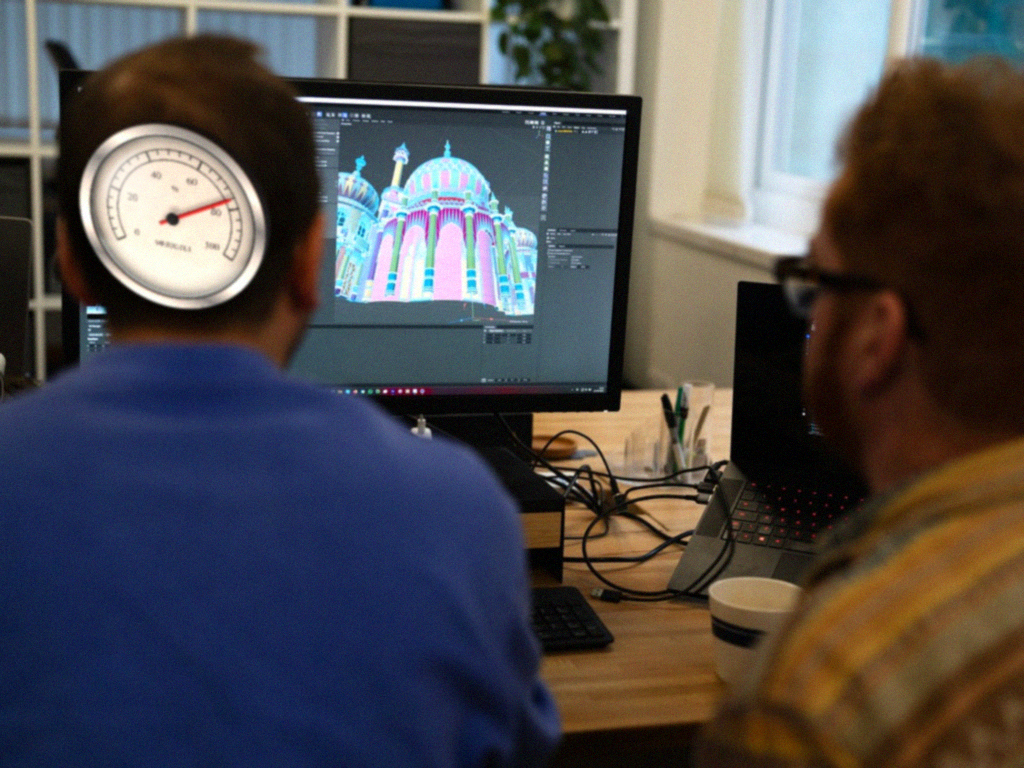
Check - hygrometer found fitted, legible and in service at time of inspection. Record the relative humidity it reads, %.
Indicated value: 76 %
